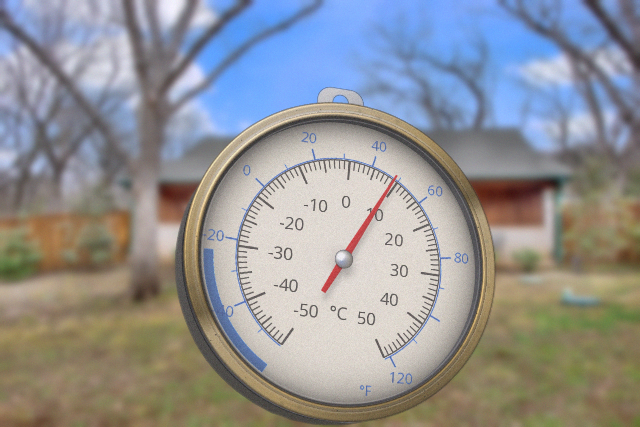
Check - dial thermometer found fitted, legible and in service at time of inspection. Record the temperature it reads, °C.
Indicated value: 9 °C
